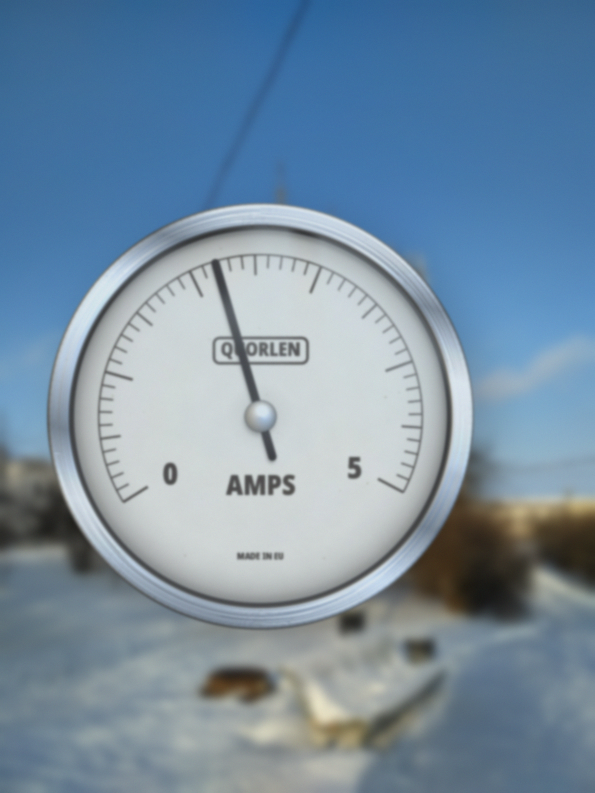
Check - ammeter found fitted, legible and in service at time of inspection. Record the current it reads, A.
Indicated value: 2.2 A
